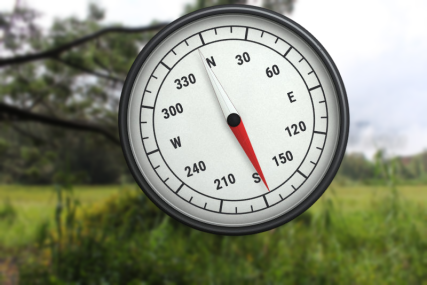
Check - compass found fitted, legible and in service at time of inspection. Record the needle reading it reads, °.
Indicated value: 175 °
